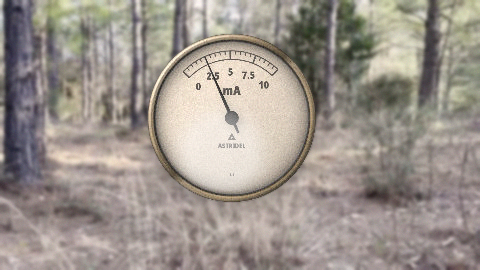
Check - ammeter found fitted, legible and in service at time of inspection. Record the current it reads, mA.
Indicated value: 2.5 mA
